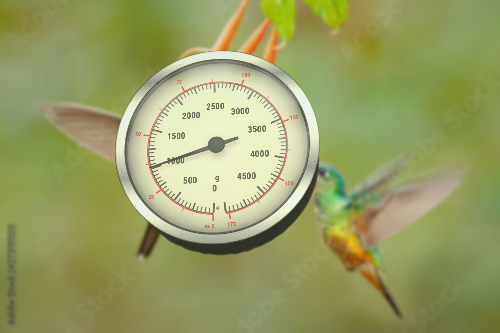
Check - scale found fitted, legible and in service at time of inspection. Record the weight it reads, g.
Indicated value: 1000 g
